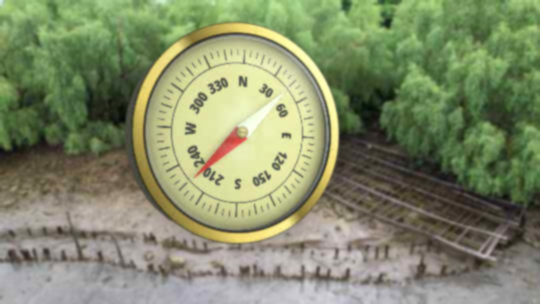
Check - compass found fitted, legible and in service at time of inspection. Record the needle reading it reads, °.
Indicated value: 225 °
